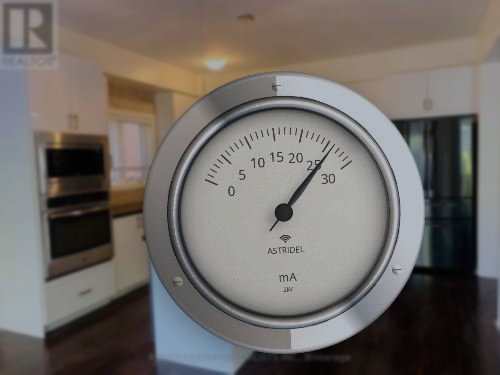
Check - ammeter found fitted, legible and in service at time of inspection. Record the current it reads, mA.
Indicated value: 26 mA
